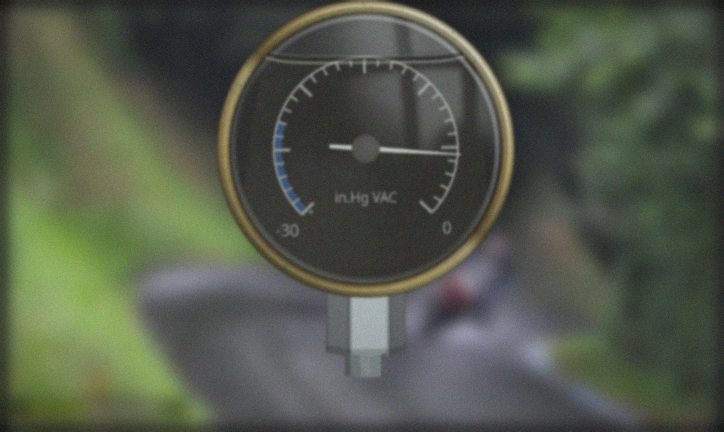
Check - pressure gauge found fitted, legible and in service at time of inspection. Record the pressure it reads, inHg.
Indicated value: -4.5 inHg
